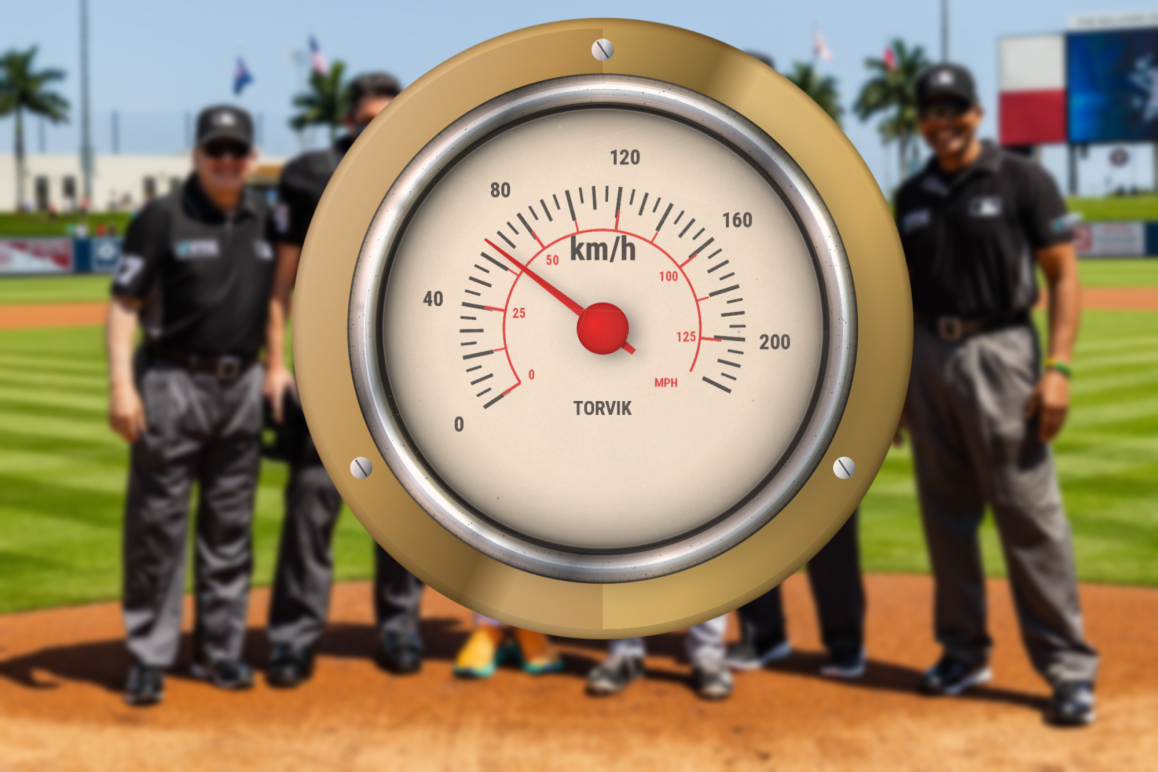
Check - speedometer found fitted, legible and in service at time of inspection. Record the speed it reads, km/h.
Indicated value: 65 km/h
